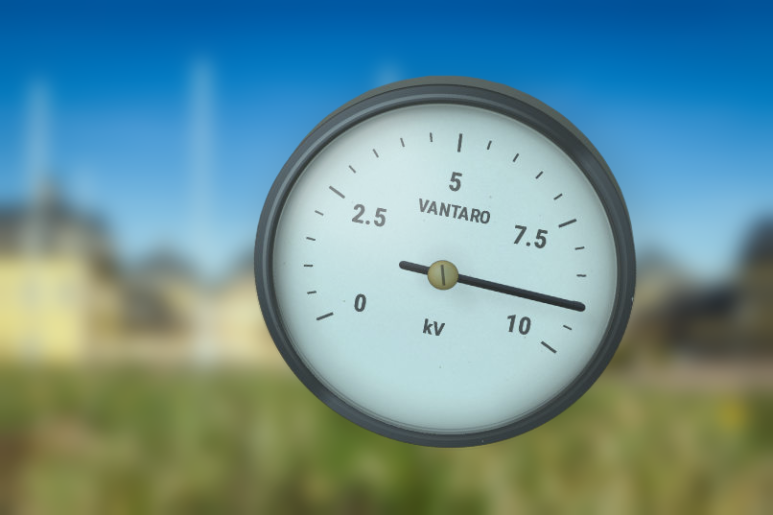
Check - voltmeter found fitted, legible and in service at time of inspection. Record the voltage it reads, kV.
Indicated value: 9 kV
